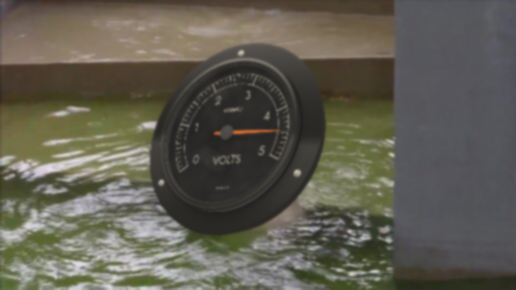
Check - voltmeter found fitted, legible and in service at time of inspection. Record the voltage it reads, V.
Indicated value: 4.5 V
